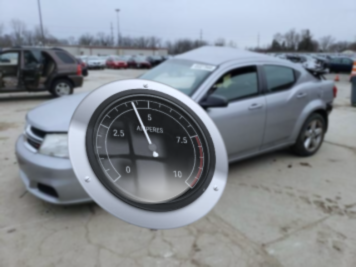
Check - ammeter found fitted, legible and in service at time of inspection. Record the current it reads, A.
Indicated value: 4.25 A
